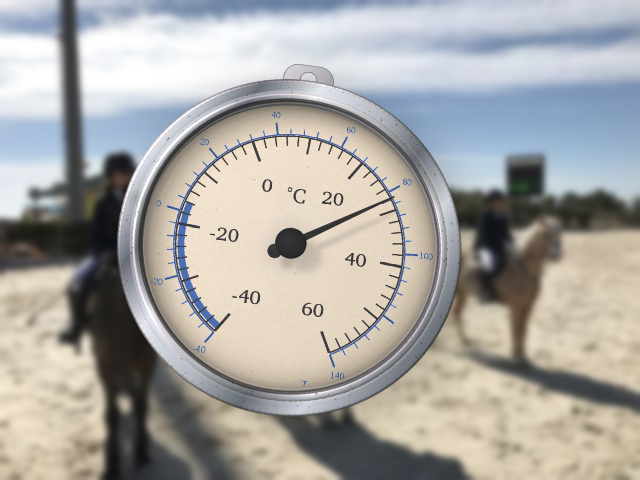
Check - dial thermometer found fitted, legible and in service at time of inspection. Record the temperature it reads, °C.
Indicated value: 28 °C
